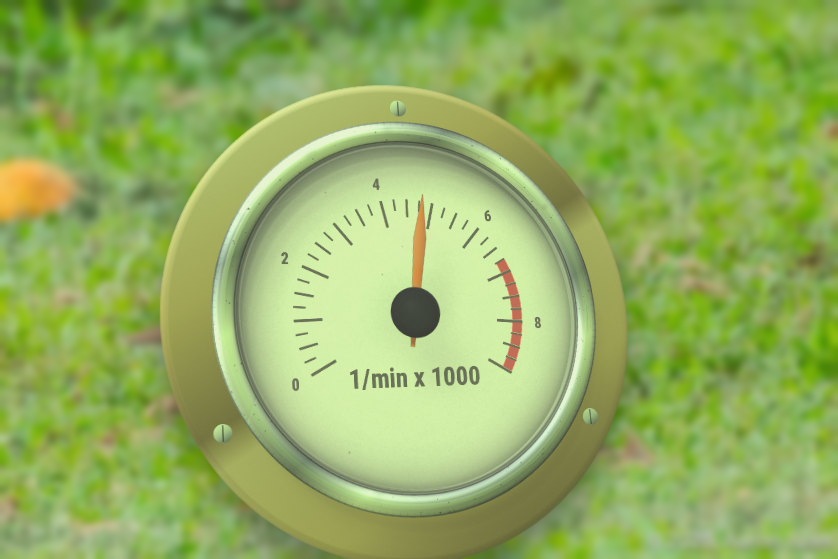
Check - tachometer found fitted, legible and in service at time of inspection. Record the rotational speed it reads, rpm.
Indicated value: 4750 rpm
